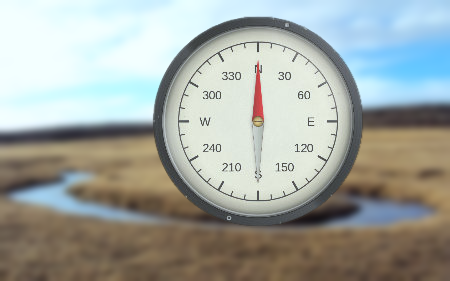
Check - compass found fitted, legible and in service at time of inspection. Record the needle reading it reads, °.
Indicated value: 0 °
